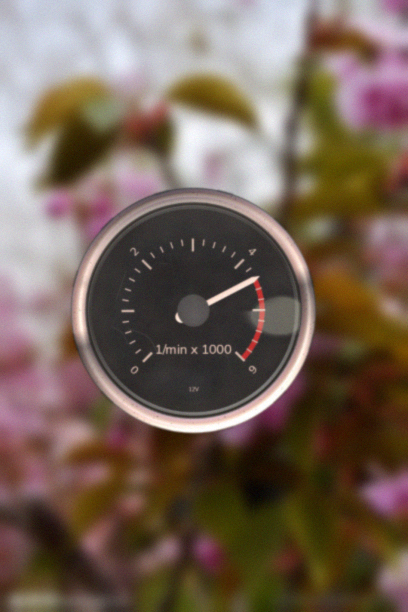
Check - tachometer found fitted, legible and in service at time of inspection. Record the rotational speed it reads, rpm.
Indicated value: 4400 rpm
